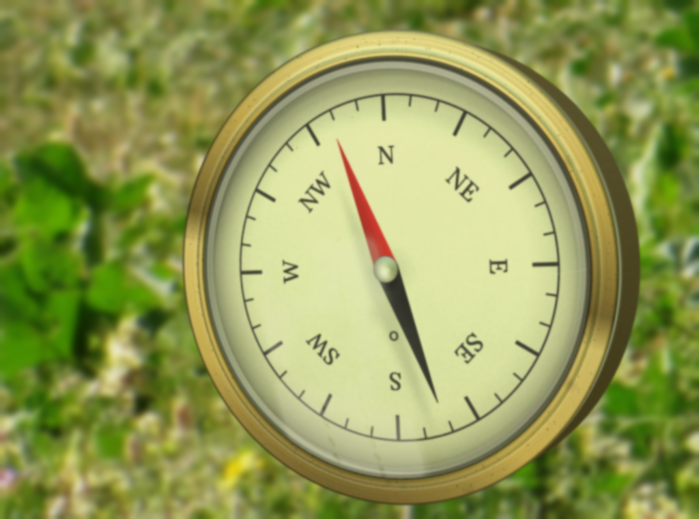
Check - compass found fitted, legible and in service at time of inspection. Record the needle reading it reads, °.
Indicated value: 340 °
